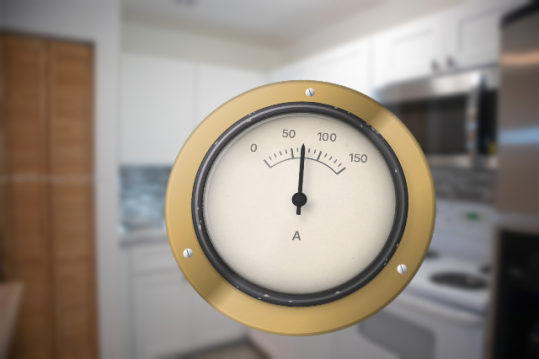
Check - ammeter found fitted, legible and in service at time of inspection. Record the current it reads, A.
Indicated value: 70 A
